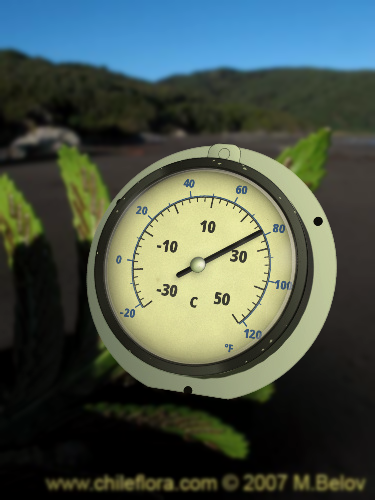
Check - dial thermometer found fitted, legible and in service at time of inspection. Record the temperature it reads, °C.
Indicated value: 26 °C
